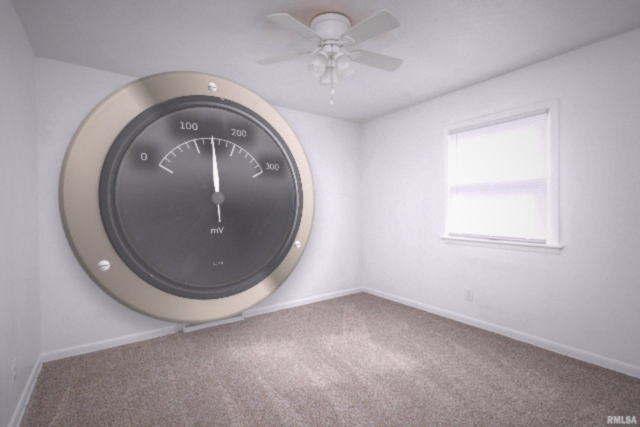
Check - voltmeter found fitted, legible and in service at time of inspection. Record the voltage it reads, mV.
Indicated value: 140 mV
